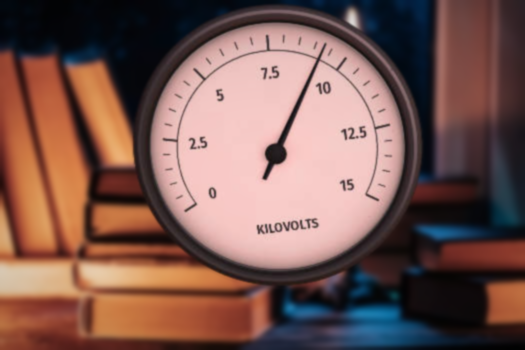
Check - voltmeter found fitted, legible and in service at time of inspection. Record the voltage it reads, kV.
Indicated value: 9.25 kV
